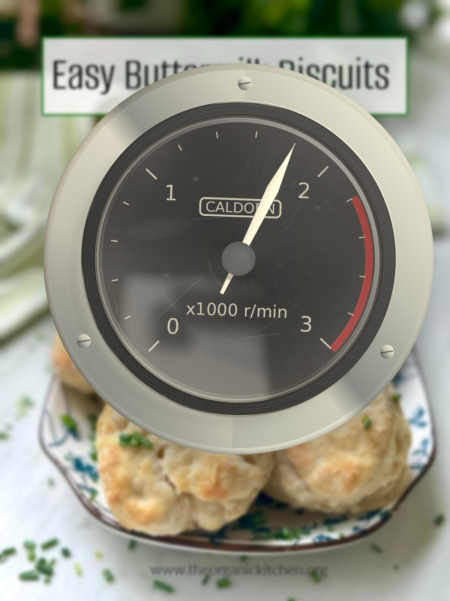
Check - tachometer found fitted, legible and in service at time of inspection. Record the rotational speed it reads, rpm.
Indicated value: 1800 rpm
